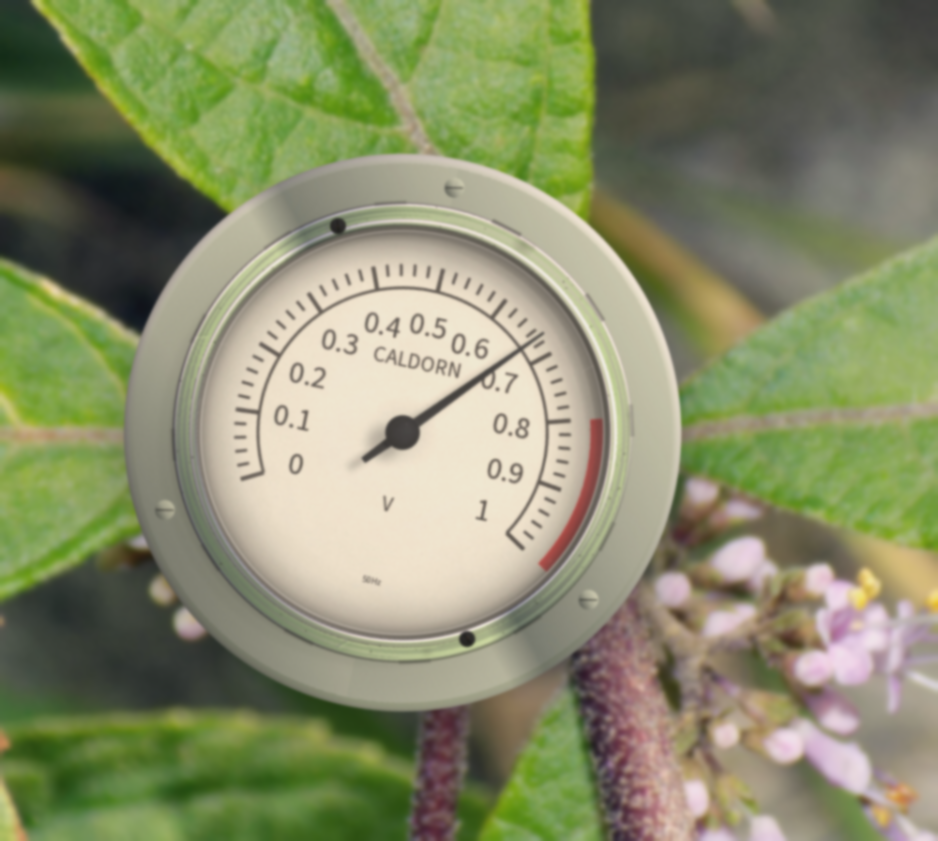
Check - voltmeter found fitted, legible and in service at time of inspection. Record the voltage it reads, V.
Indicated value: 0.67 V
